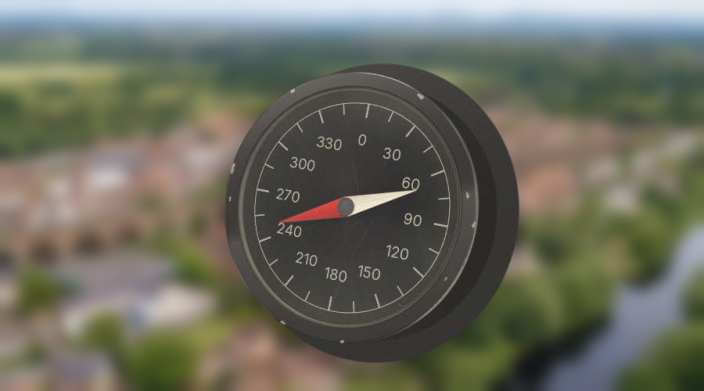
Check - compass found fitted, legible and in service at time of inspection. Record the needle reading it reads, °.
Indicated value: 247.5 °
